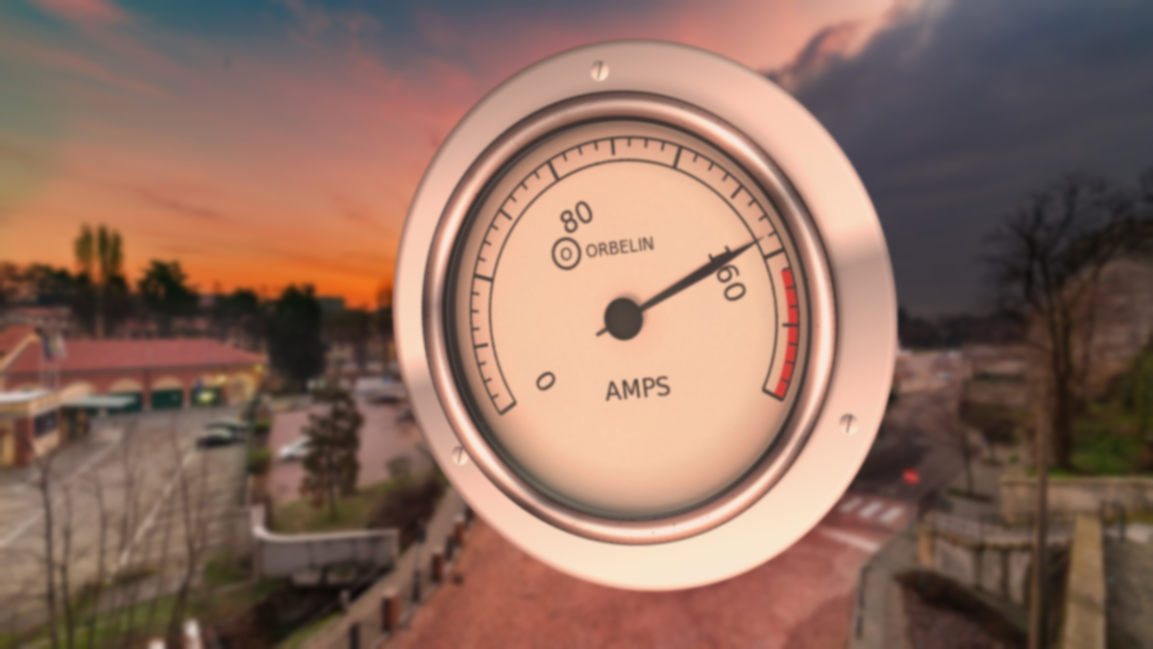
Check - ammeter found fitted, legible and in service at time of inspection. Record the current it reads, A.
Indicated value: 155 A
